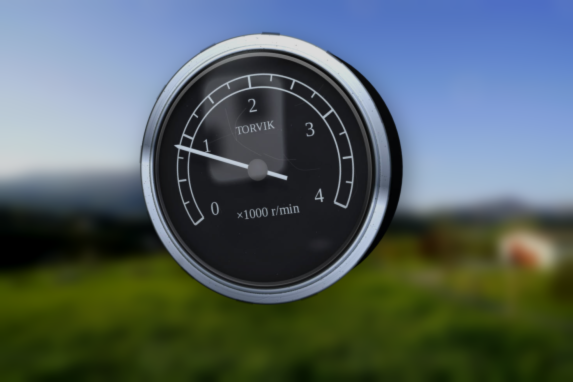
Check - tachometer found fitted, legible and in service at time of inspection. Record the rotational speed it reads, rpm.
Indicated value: 875 rpm
